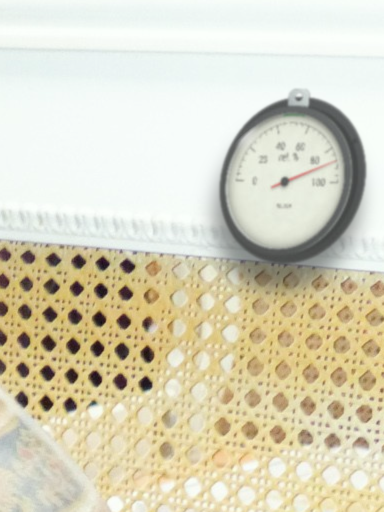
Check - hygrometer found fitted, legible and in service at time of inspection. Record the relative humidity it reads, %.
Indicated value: 88 %
